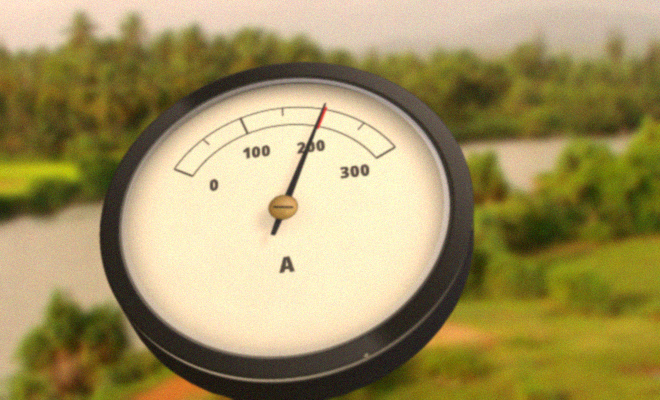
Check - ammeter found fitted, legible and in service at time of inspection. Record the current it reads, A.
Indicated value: 200 A
